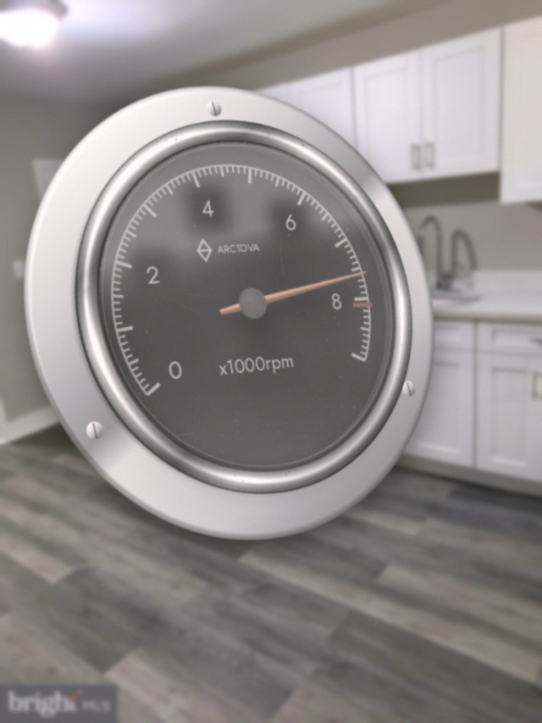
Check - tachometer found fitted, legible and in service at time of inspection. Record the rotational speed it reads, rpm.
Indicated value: 7600 rpm
